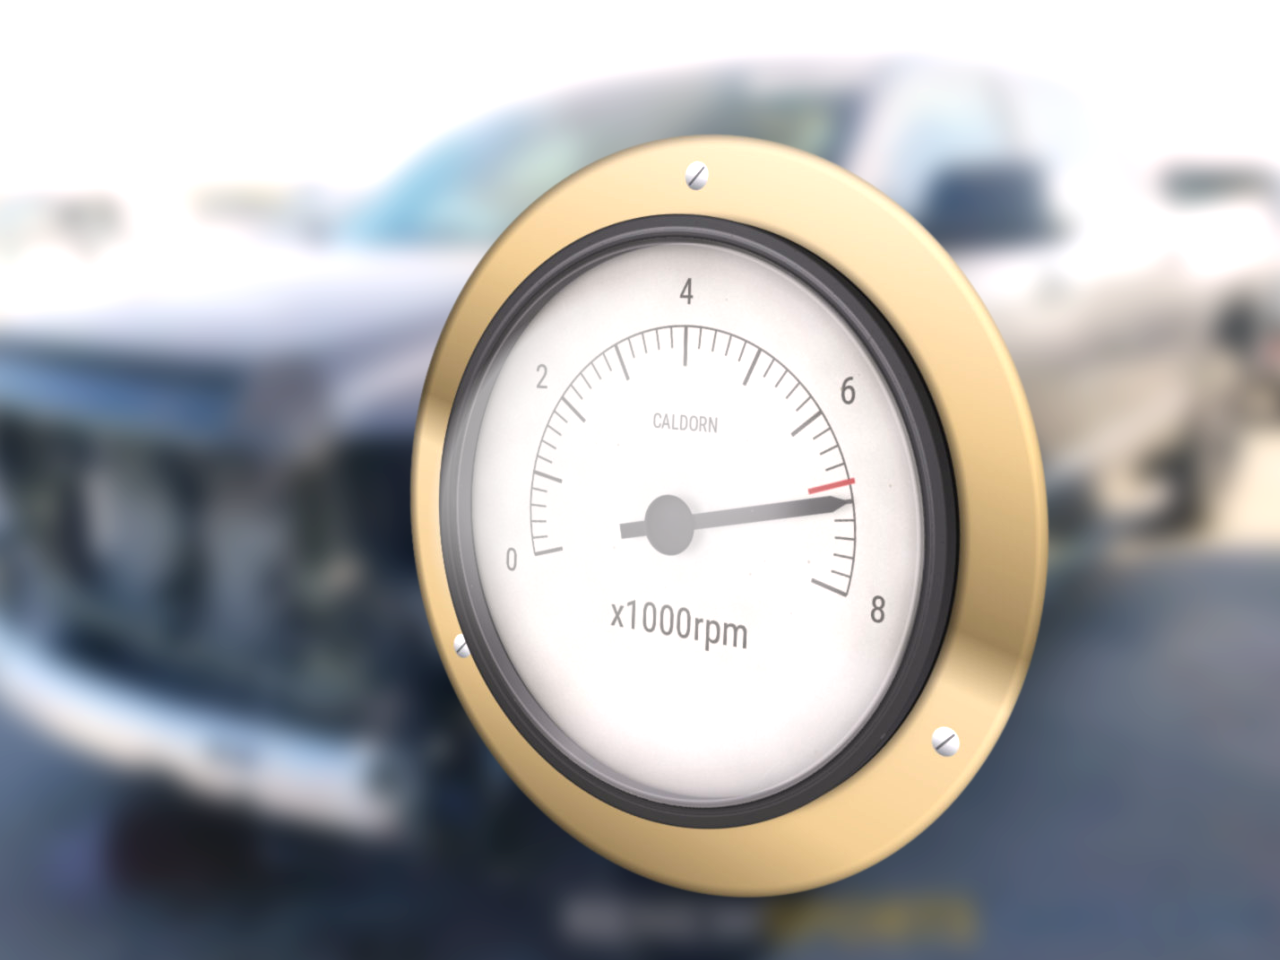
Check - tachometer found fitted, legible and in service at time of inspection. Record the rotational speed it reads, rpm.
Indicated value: 7000 rpm
